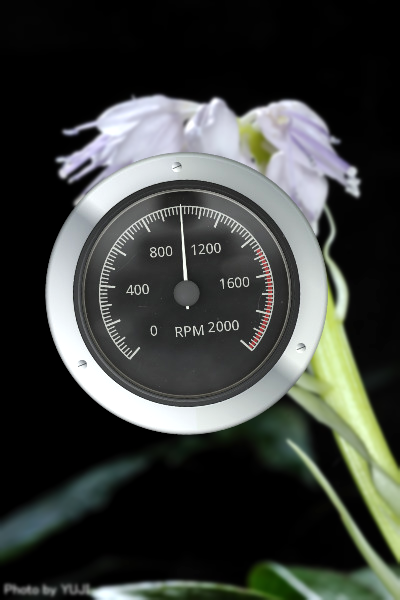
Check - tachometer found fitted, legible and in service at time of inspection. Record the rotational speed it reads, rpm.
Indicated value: 1000 rpm
